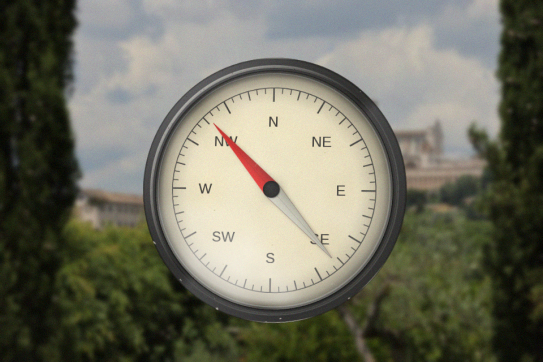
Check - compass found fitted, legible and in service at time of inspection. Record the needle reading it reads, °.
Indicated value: 317.5 °
